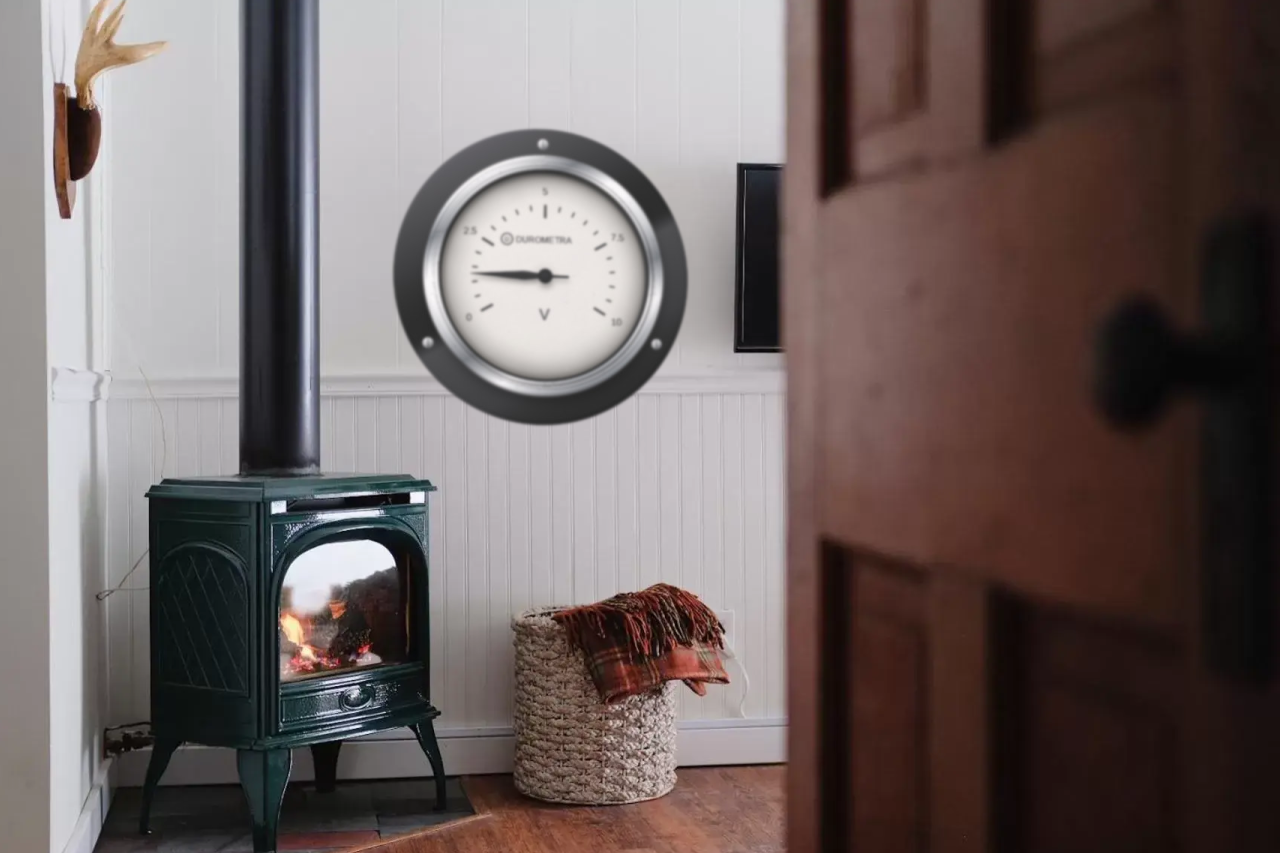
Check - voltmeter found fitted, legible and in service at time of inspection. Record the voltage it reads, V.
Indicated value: 1.25 V
